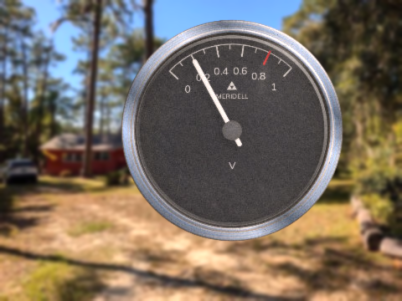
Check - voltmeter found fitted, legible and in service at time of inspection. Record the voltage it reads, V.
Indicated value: 0.2 V
